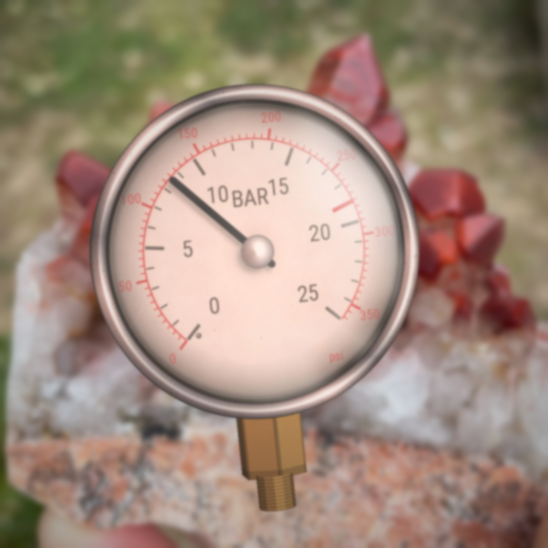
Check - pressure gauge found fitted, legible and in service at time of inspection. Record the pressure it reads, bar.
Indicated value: 8.5 bar
